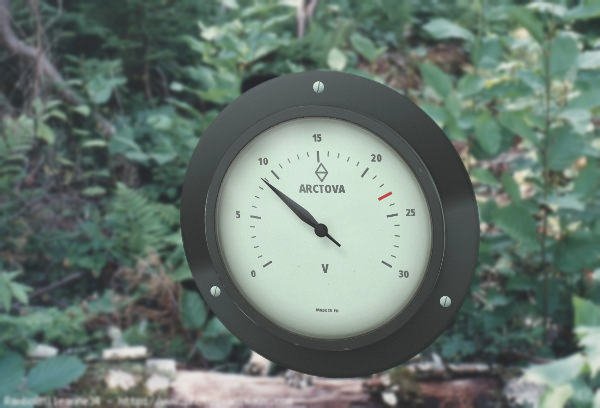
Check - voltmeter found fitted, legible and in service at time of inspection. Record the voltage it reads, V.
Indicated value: 9 V
